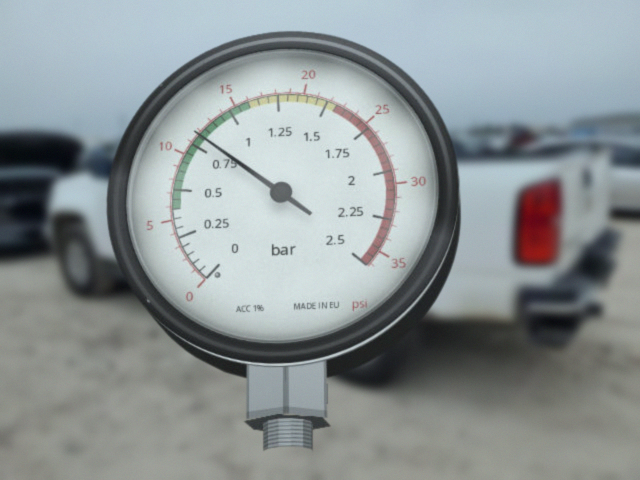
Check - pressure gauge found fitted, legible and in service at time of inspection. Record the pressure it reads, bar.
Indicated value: 0.8 bar
